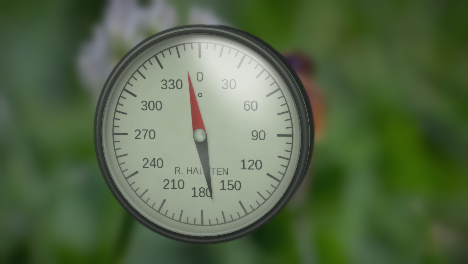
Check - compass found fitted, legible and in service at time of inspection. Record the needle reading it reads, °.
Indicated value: 350 °
